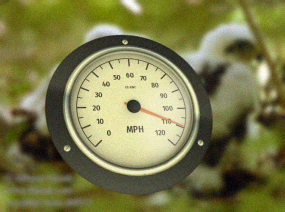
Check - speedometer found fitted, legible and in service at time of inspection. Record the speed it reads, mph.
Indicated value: 110 mph
